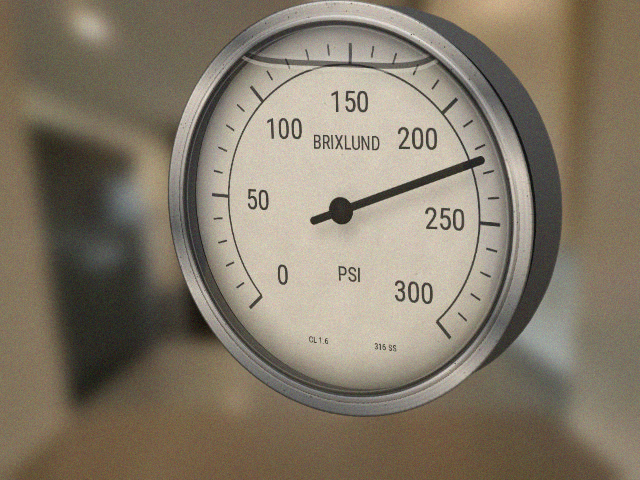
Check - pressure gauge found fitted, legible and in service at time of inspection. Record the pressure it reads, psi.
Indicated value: 225 psi
